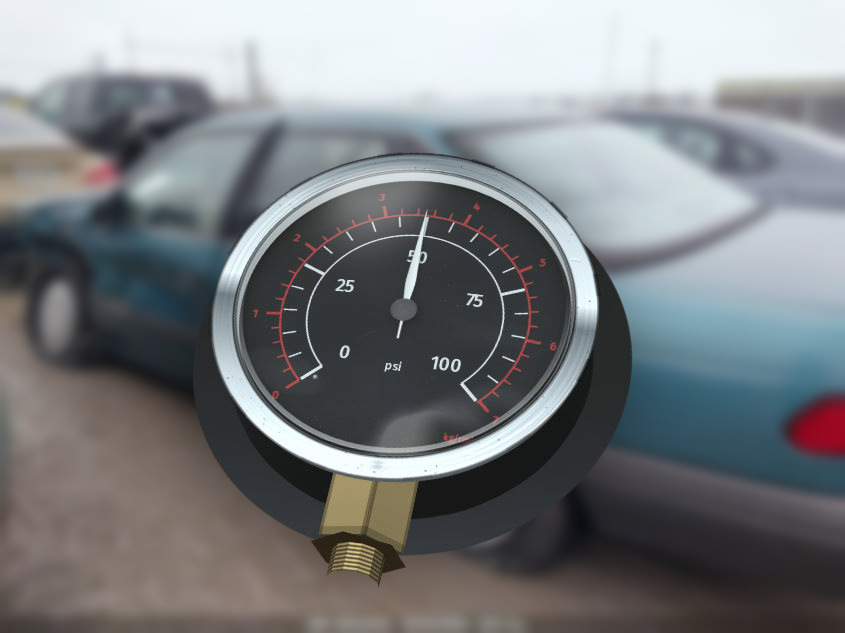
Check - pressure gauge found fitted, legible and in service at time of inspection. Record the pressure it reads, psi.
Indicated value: 50 psi
